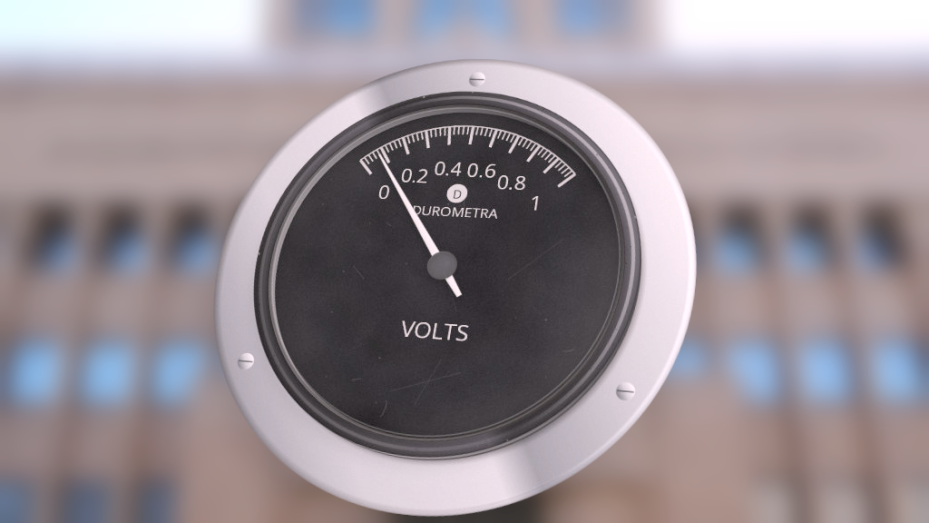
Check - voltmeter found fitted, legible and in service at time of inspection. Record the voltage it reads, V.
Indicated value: 0.08 V
